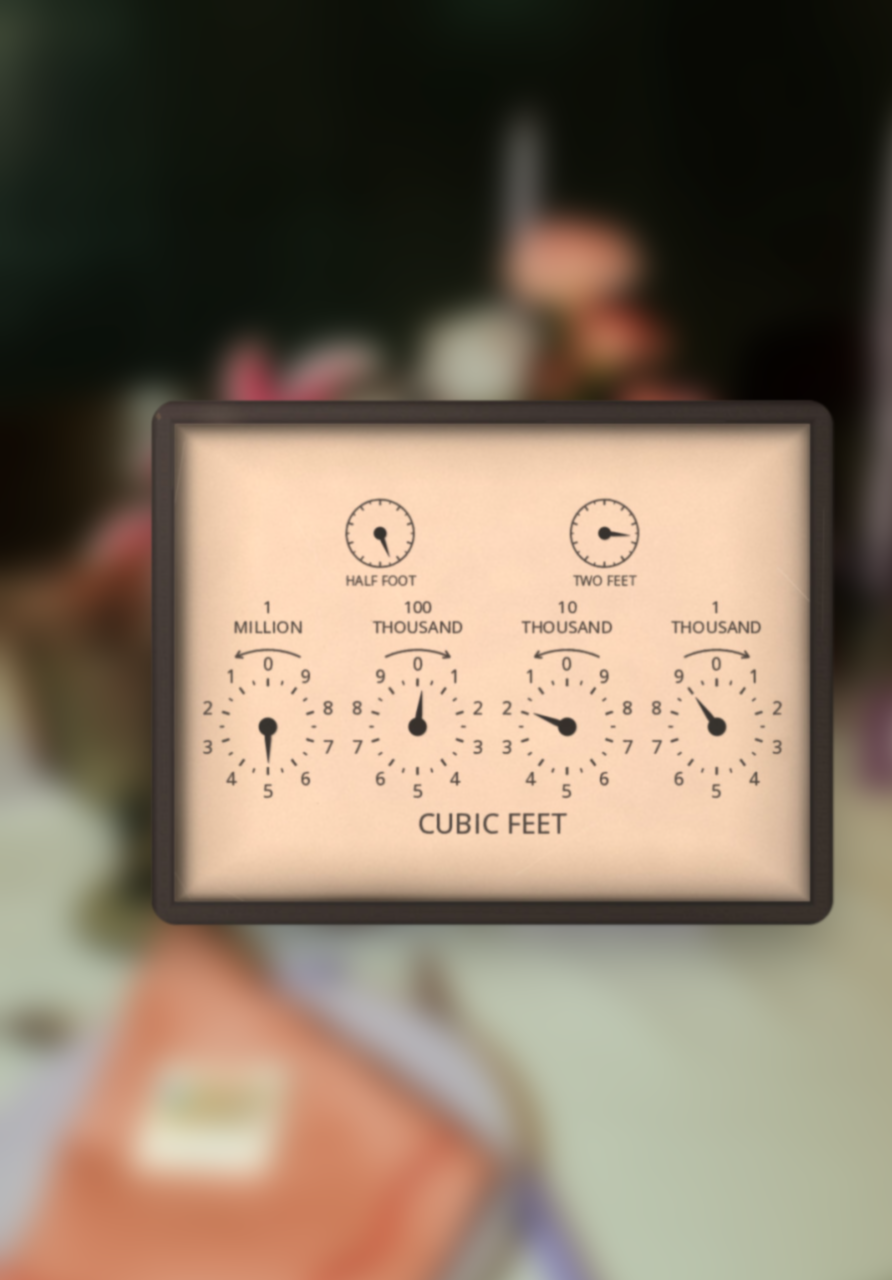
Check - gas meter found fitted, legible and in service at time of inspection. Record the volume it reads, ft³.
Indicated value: 501900 ft³
